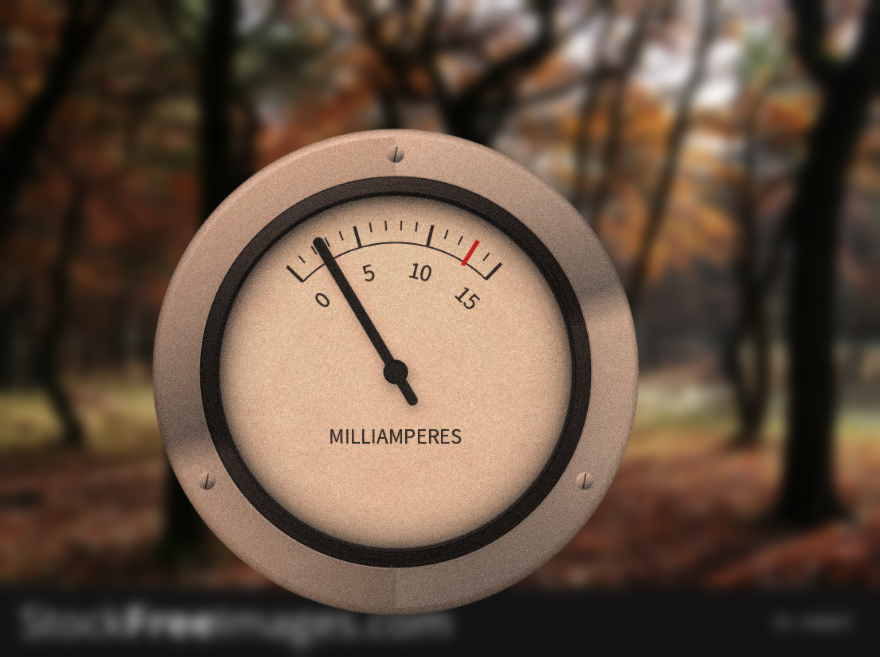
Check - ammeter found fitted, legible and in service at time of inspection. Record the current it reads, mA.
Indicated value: 2.5 mA
